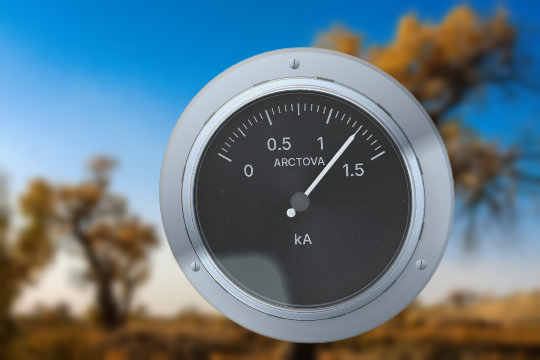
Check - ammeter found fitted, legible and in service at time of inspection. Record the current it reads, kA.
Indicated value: 1.25 kA
